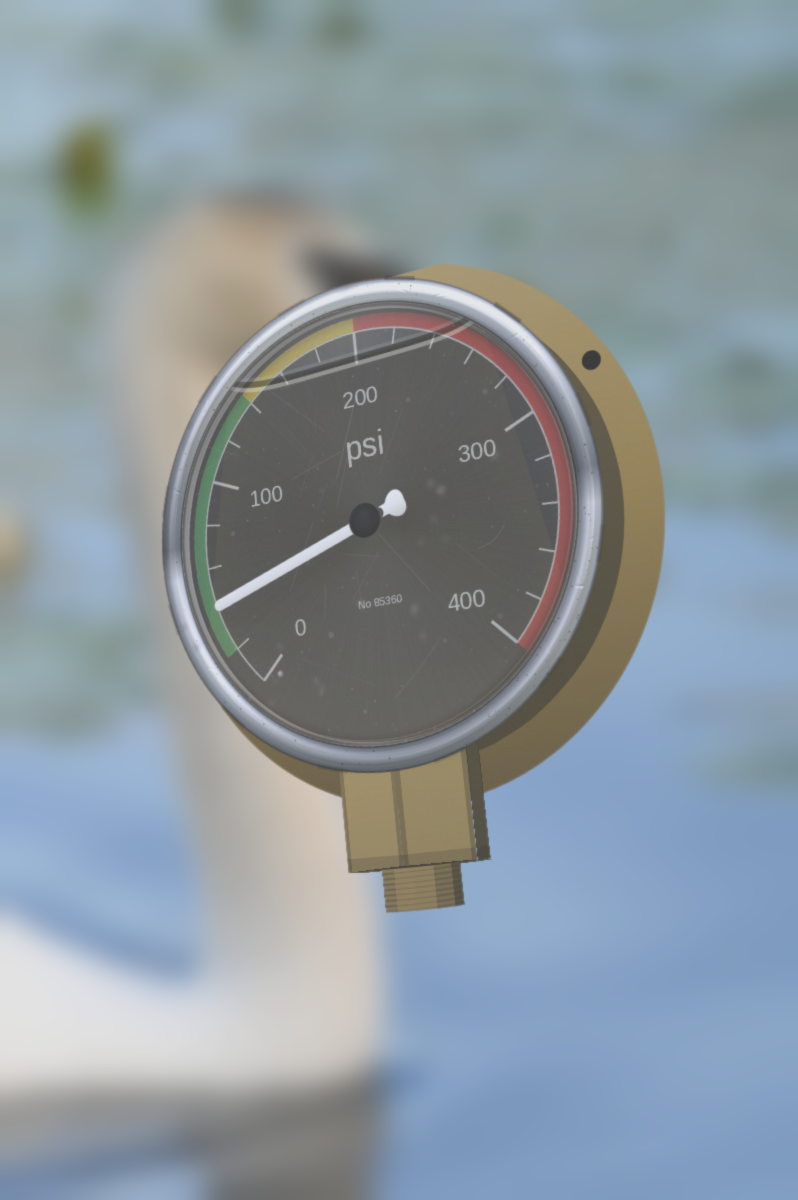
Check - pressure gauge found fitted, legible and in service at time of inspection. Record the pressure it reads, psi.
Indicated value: 40 psi
